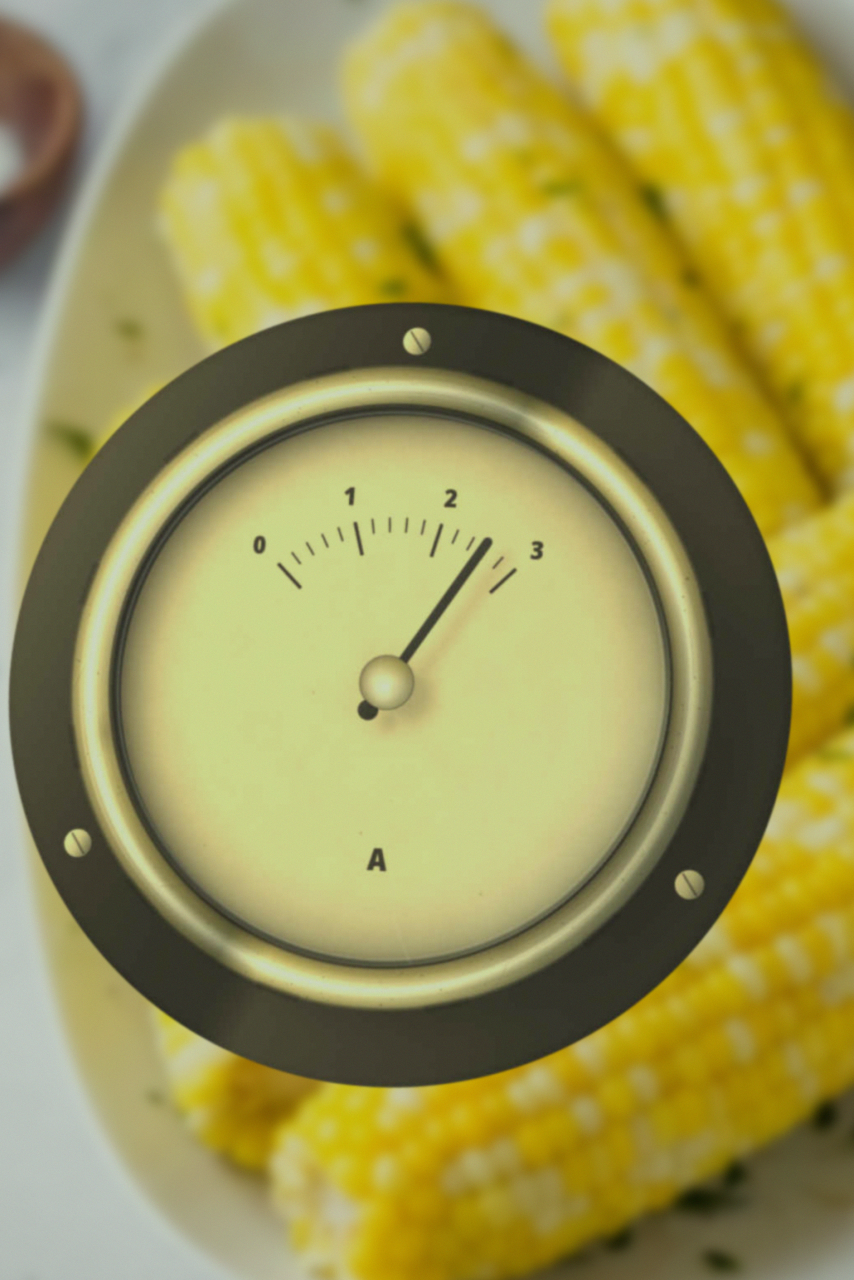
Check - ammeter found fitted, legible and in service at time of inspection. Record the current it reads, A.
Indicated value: 2.6 A
